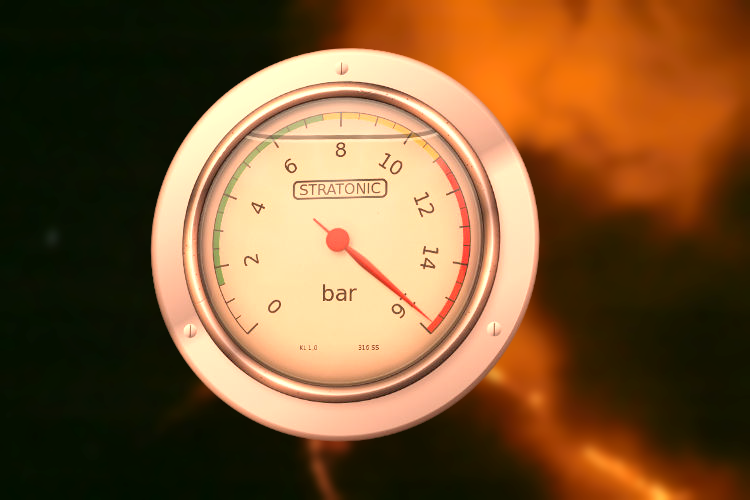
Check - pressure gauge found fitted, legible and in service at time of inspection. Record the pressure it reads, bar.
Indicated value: 15.75 bar
